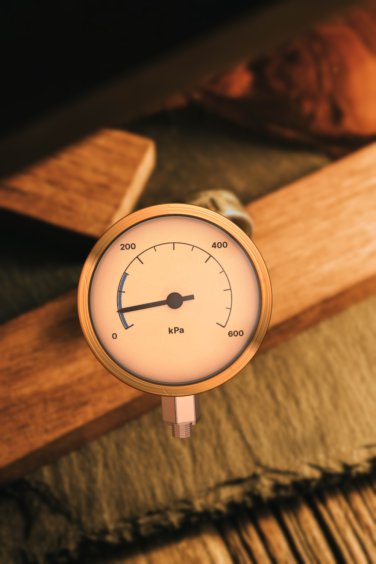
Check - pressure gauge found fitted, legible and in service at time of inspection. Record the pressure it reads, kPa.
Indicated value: 50 kPa
